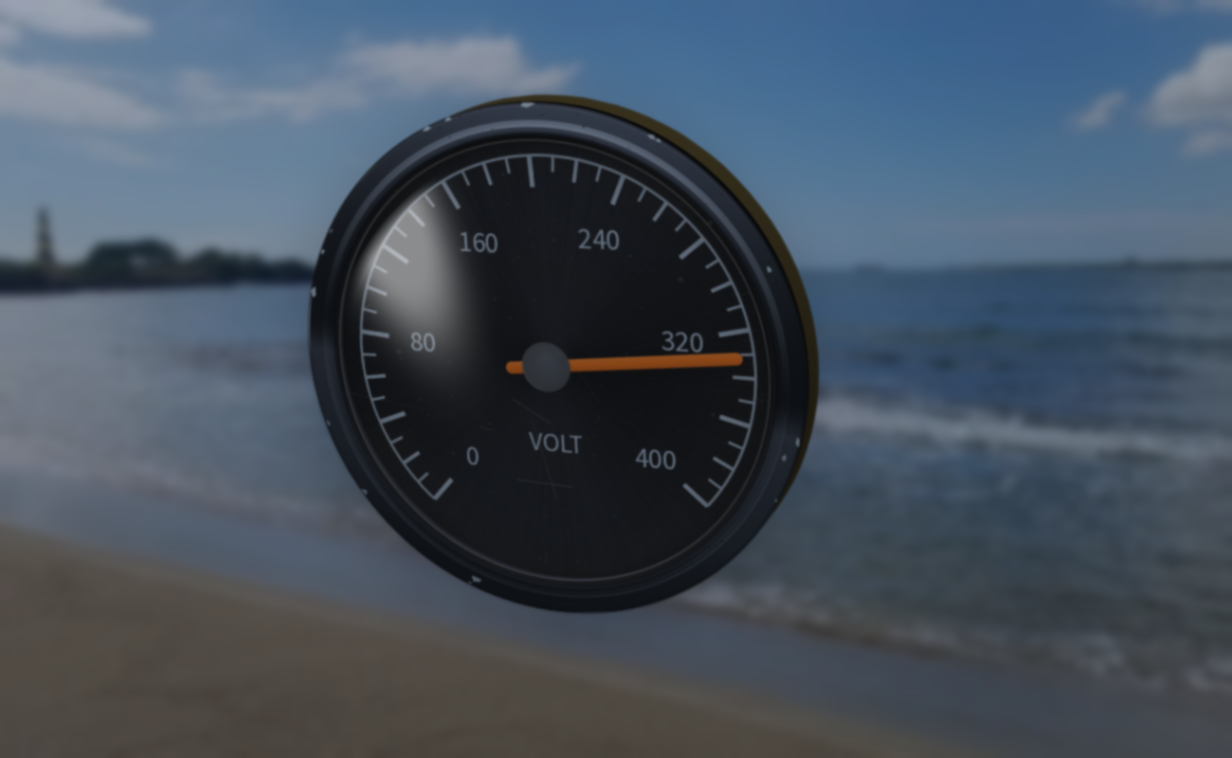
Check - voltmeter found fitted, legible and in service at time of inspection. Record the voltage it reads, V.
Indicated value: 330 V
